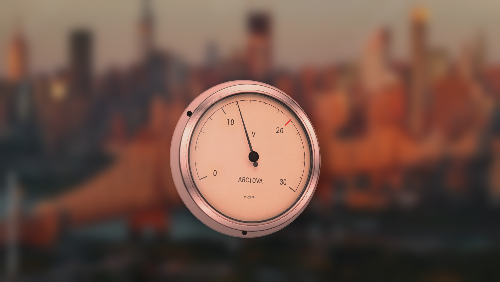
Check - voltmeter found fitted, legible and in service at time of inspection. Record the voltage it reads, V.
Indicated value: 12 V
